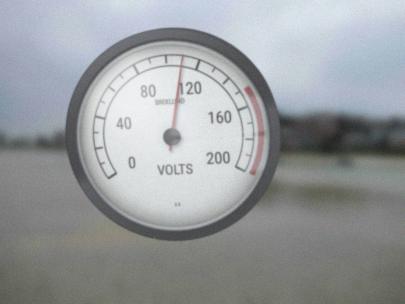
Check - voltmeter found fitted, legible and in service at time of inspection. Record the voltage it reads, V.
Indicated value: 110 V
